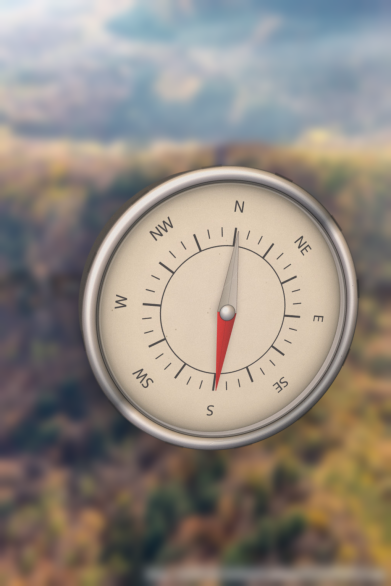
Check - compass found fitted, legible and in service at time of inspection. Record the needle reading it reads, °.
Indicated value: 180 °
